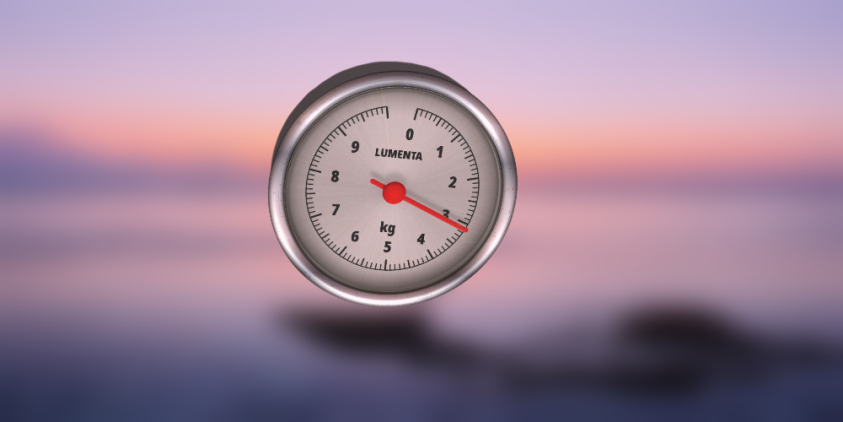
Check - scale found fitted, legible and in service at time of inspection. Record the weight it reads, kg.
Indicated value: 3.1 kg
